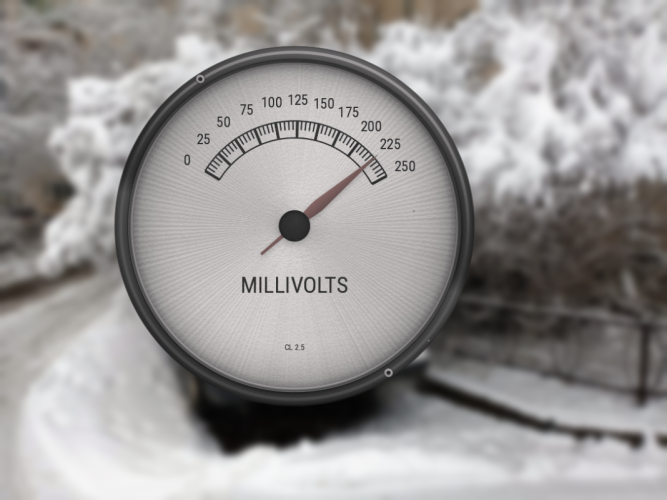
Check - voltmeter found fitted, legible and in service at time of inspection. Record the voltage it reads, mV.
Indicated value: 225 mV
